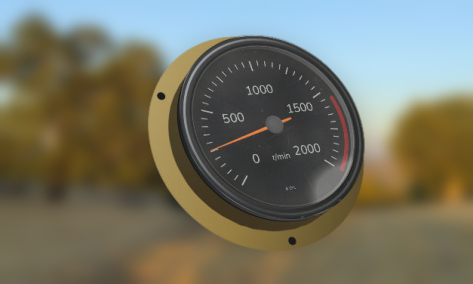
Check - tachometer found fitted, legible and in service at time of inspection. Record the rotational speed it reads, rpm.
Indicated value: 250 rpm
